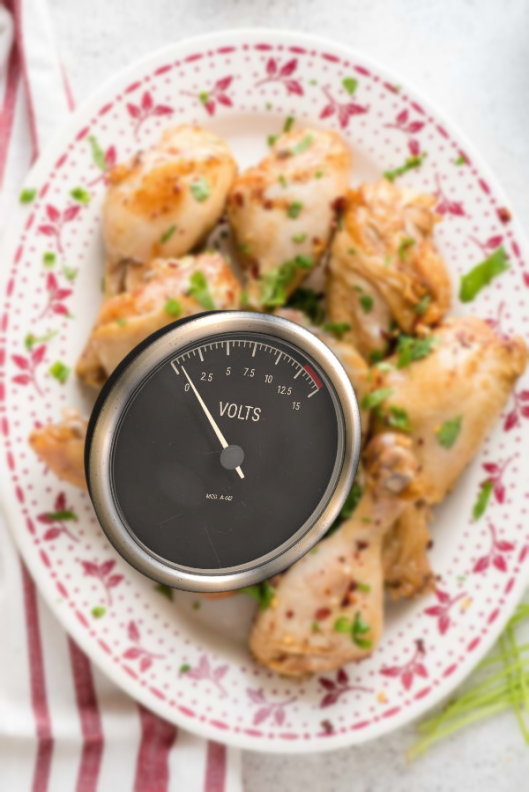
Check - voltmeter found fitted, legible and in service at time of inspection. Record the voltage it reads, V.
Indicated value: 0.5 V
